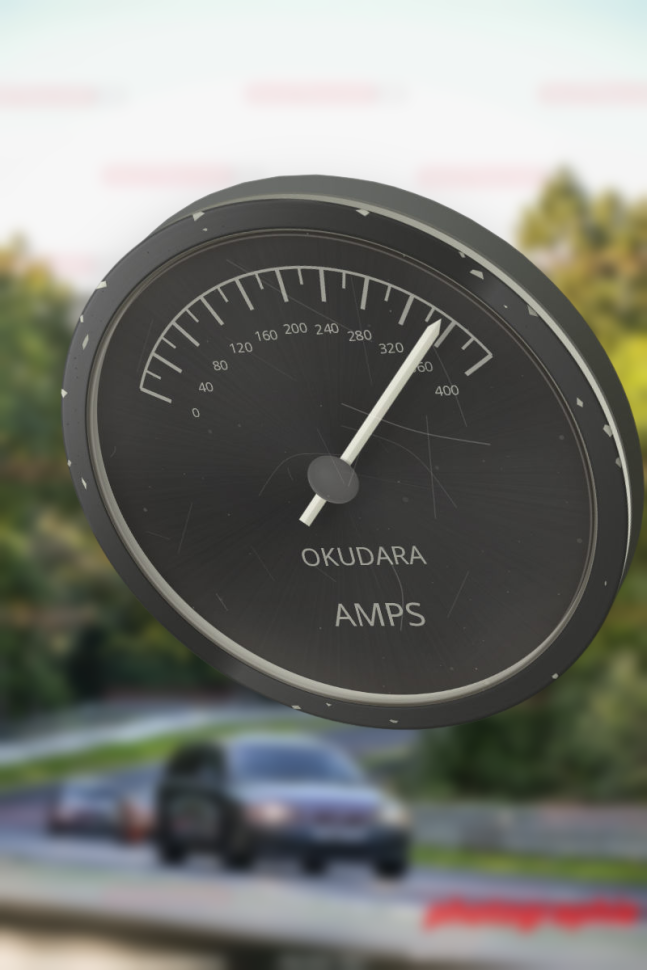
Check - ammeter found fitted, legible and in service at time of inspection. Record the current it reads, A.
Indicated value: 350 A
